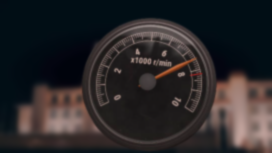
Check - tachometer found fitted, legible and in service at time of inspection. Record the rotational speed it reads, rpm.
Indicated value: 7500 rpm
